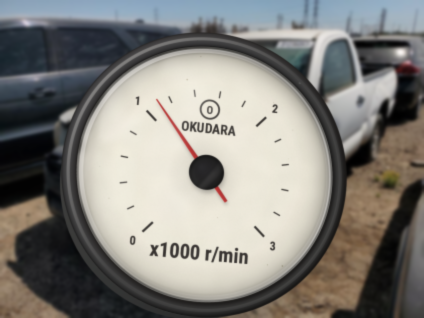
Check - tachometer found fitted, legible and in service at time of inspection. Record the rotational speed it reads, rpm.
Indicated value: 1100 rpm
